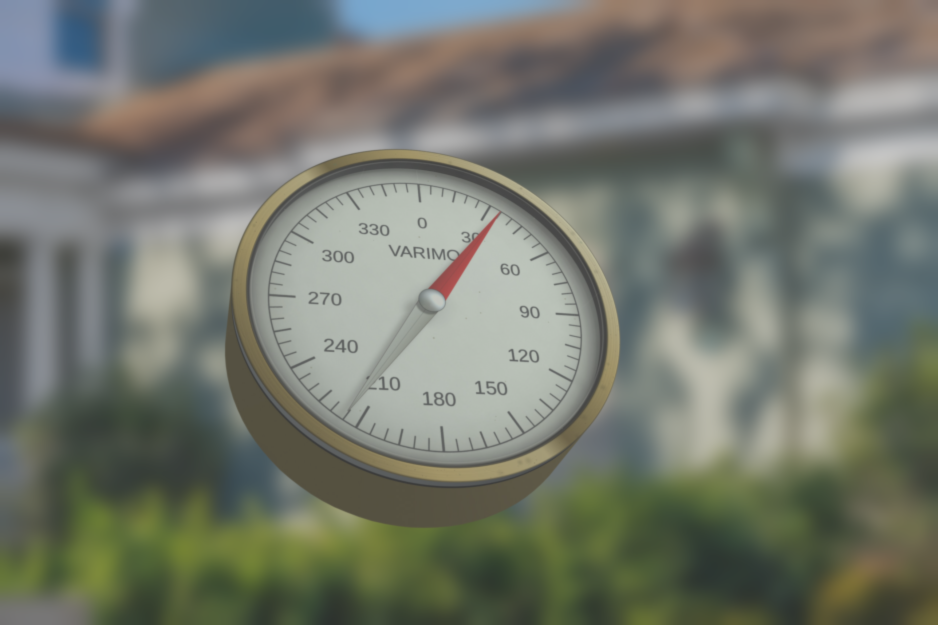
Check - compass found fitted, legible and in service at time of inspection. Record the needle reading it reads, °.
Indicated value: 35 °
